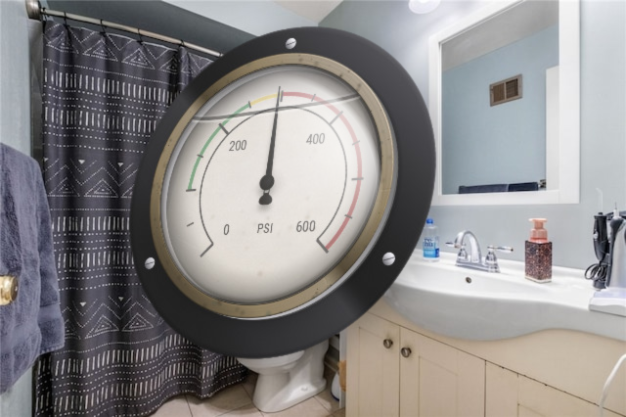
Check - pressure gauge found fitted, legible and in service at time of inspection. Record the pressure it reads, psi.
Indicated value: 300 psi
